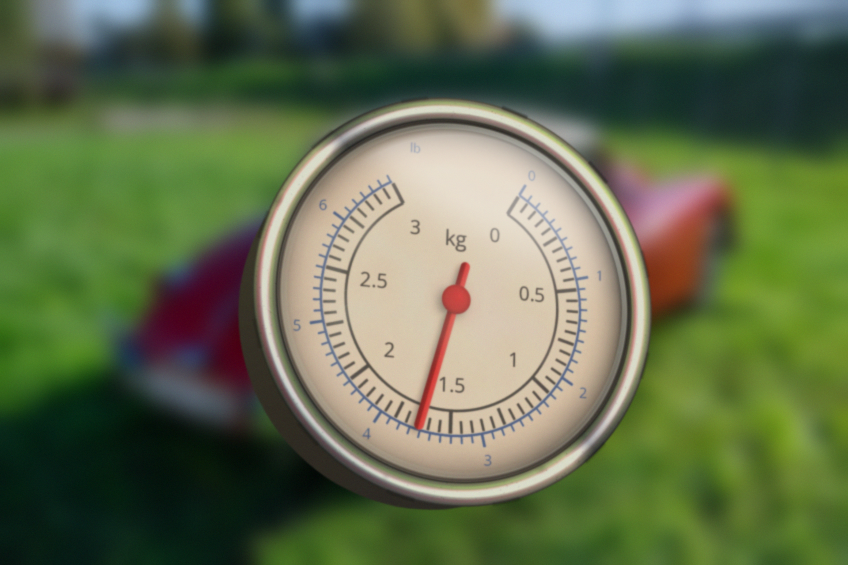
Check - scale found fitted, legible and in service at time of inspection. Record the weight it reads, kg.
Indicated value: 1.65 kg
